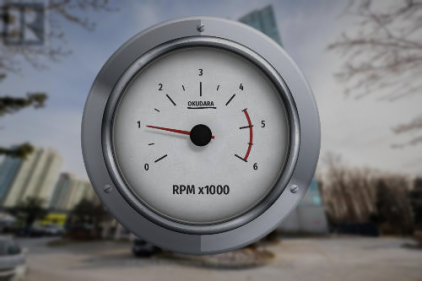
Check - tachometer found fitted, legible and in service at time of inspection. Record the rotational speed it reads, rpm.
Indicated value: 1000 rpm
